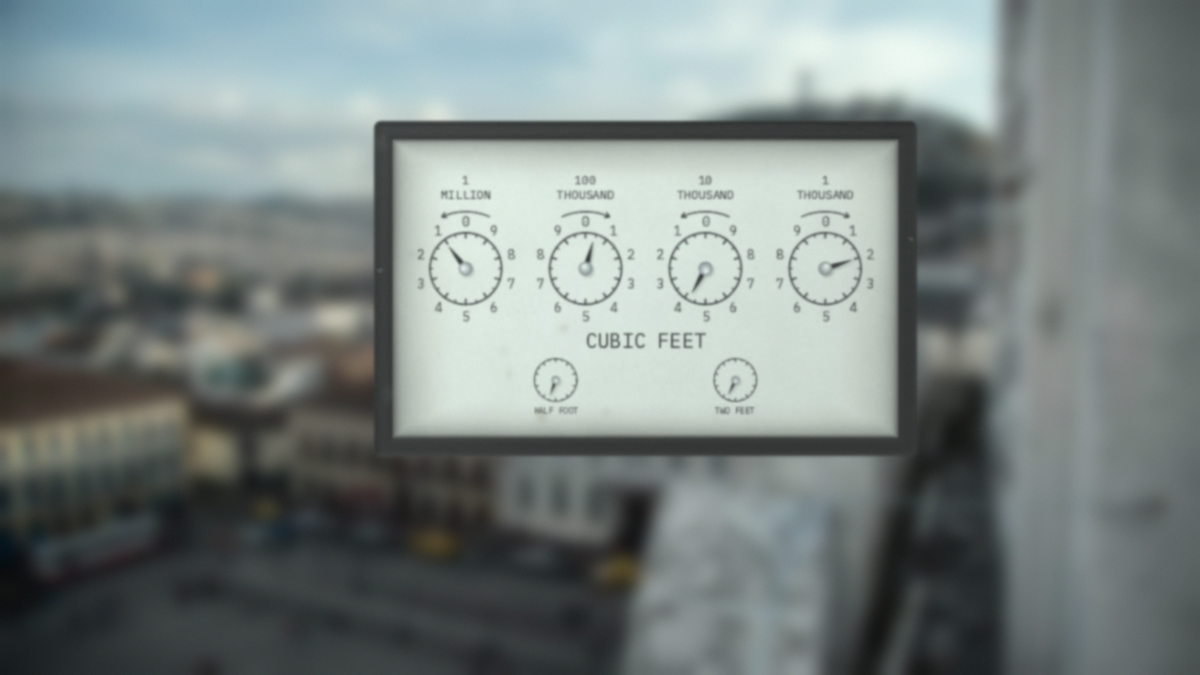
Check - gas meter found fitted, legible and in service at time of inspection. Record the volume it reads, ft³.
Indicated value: 104200 ft³
